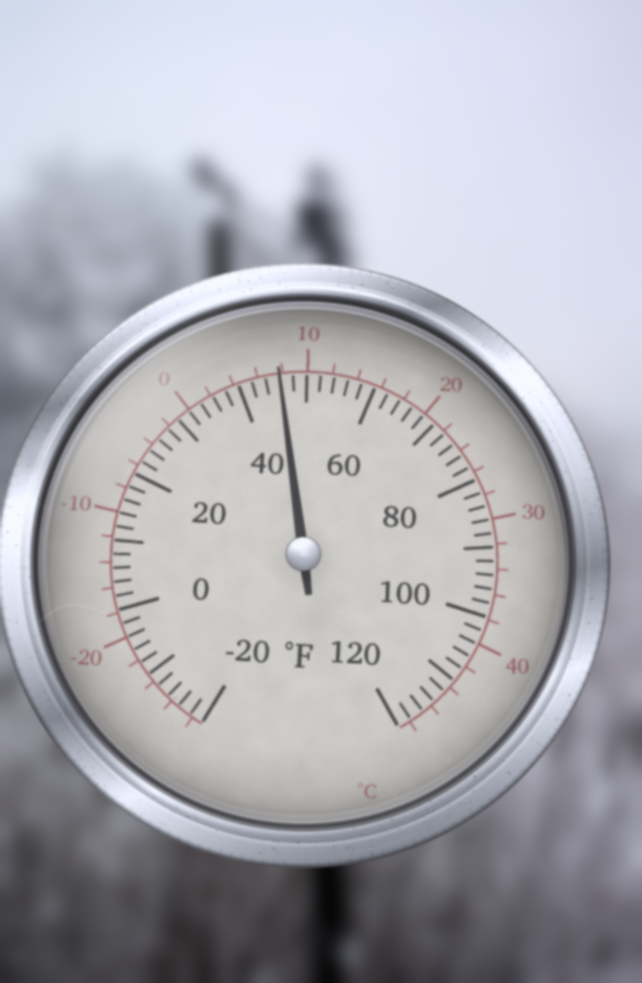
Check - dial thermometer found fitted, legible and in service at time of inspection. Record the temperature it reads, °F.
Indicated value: 46 °F
